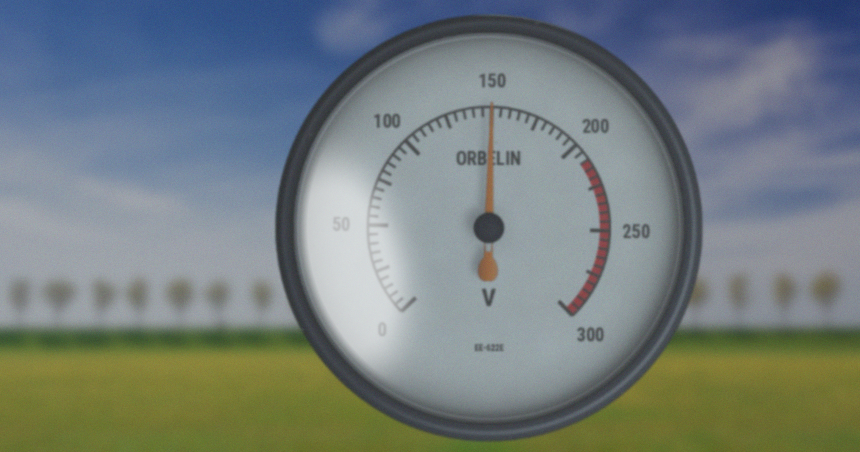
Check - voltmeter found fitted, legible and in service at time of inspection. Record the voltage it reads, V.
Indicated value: 150 V
